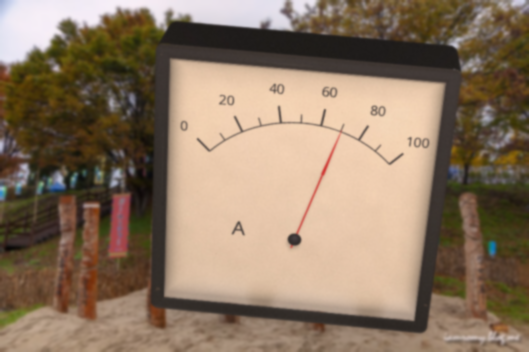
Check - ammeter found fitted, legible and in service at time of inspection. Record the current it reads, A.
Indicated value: 70 A
